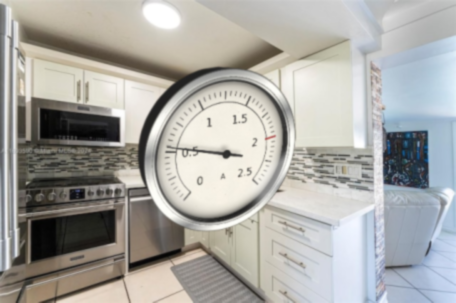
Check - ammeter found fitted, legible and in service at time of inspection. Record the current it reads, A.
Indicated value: 0.55 A
